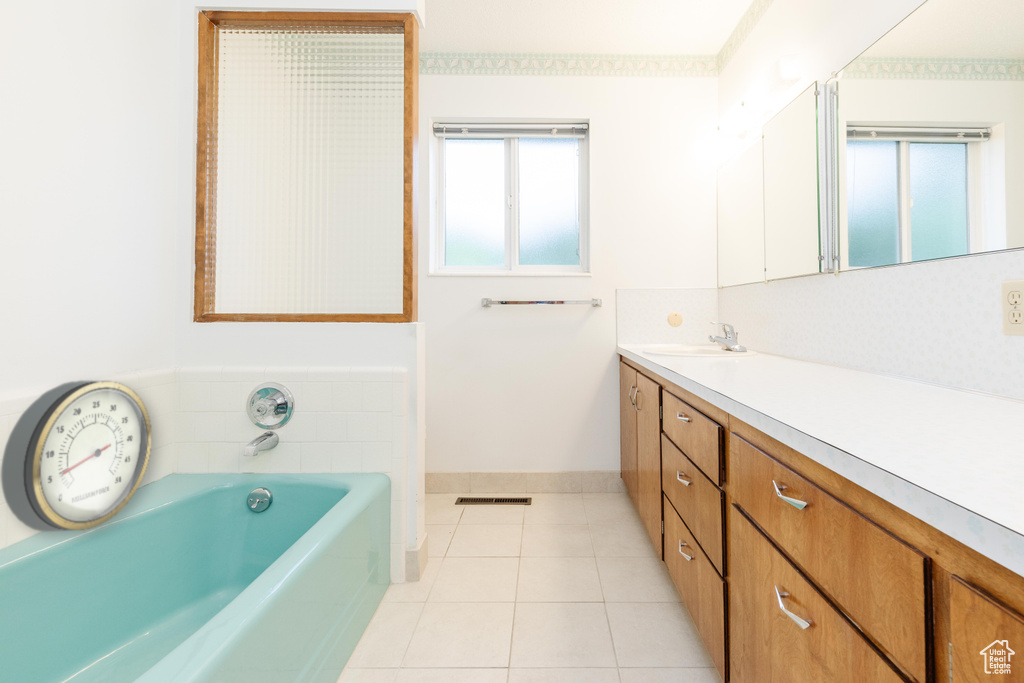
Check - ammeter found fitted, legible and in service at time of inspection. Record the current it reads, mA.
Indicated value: 5 mA
